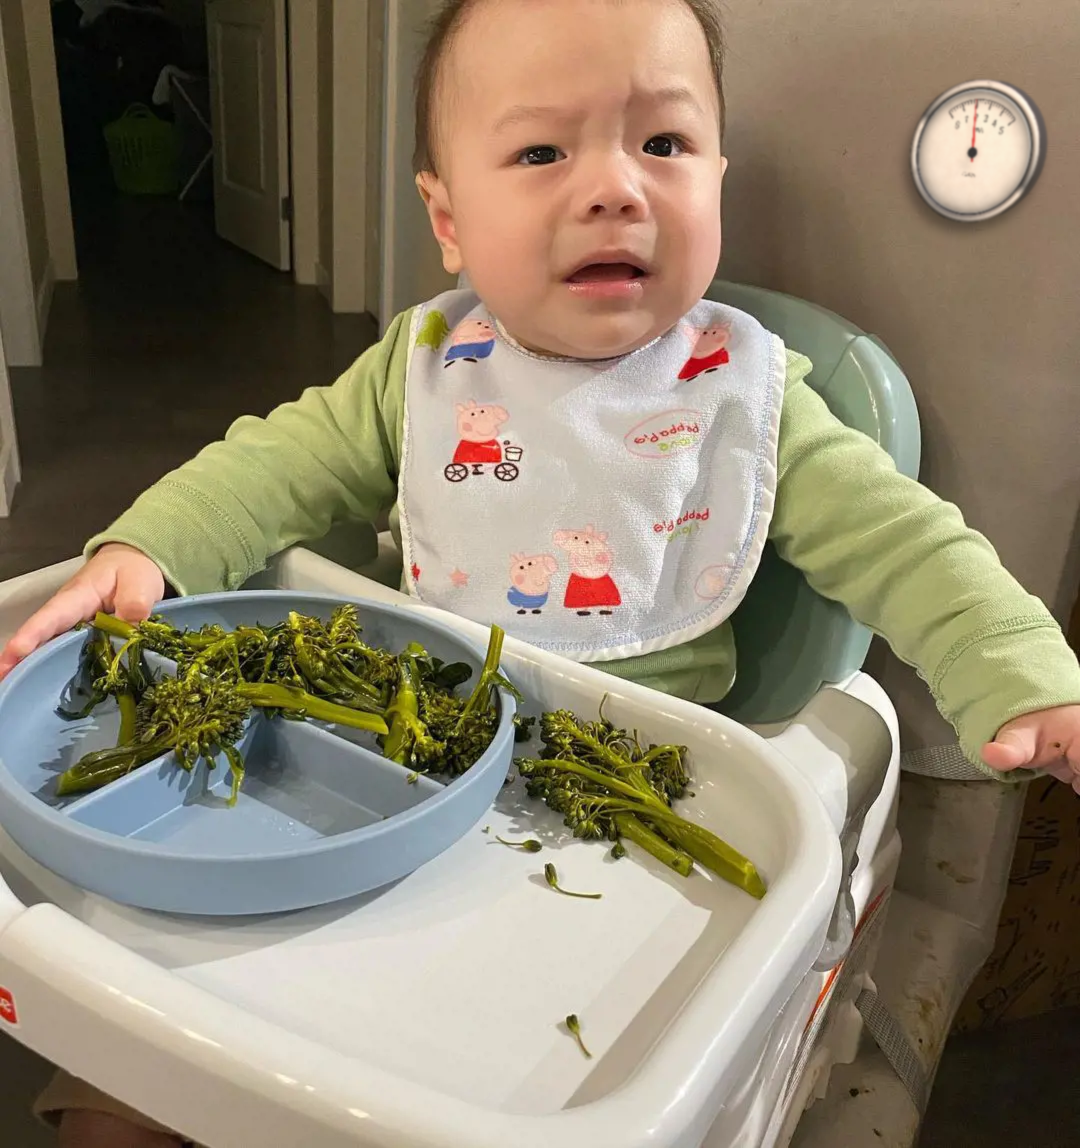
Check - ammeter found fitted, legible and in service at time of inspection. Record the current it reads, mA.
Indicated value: 2 mA
